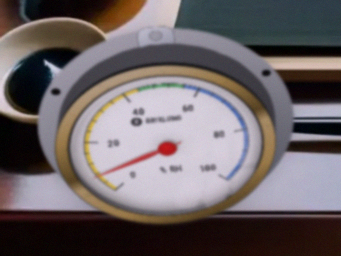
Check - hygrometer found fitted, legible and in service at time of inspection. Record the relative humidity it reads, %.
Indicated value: 8 %
